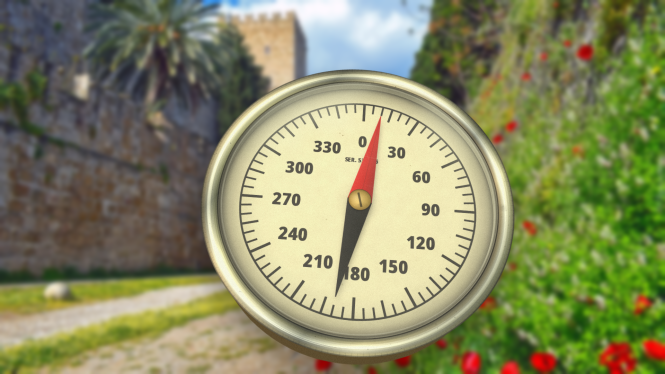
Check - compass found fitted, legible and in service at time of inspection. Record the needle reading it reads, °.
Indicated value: 10 °
